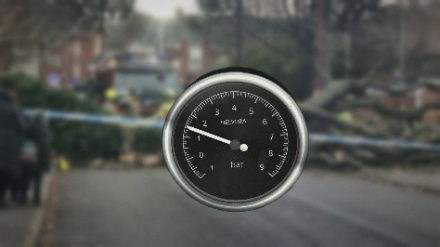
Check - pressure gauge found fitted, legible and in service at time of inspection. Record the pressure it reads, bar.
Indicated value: 1.5 bar
